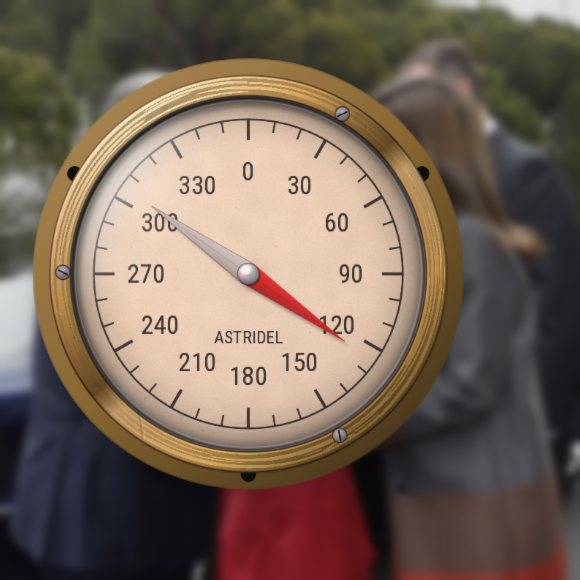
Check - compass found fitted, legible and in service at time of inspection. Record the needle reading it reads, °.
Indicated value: 125 °
